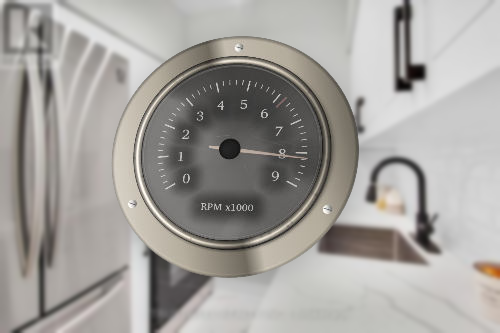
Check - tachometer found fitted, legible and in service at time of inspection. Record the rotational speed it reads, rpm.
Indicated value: 8200 rpm
